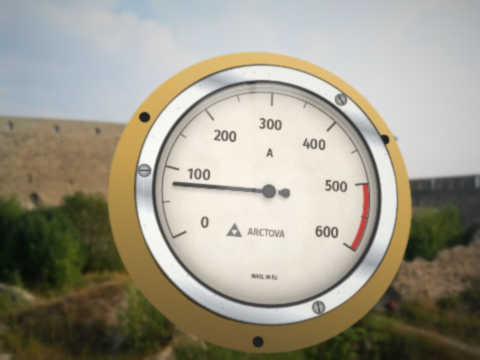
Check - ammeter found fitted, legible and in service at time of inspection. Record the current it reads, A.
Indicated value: 75 A
